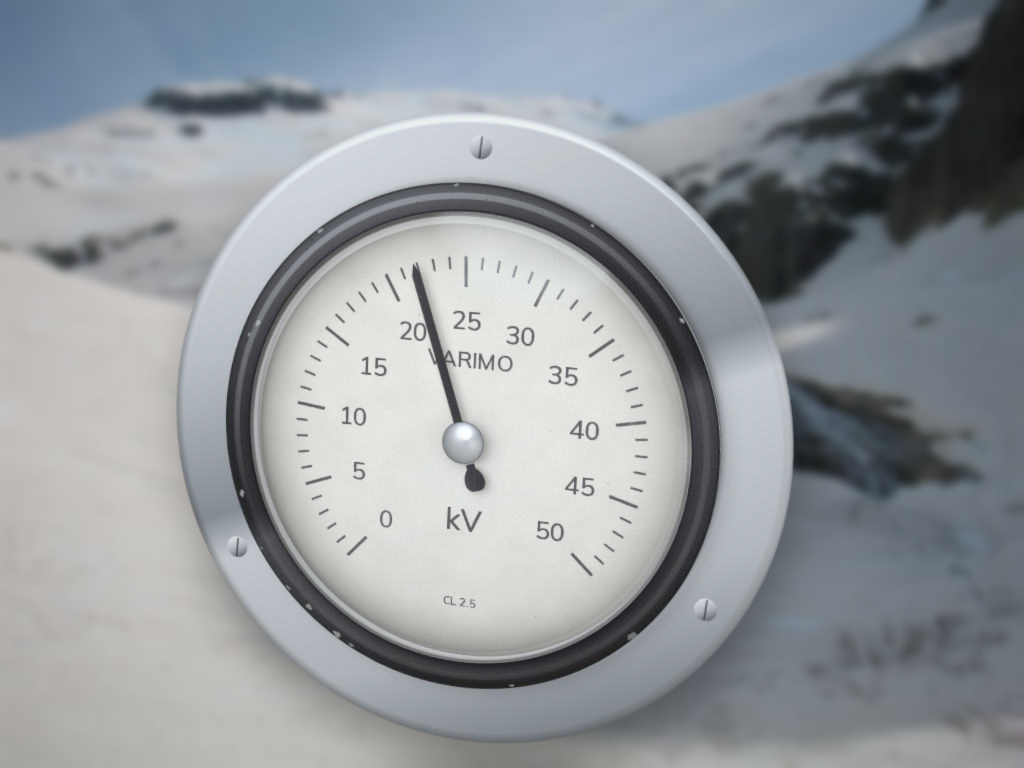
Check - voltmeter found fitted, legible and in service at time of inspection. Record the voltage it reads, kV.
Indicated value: 22 kV
